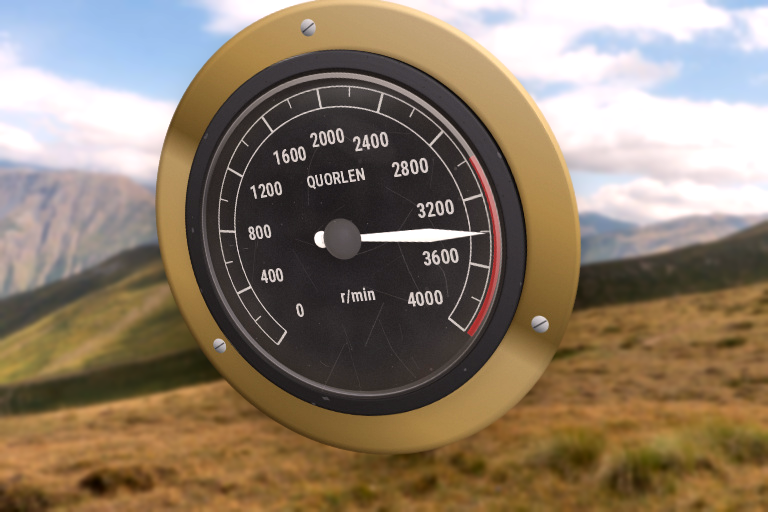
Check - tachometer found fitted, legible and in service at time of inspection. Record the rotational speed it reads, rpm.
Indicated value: 3400 rpm
